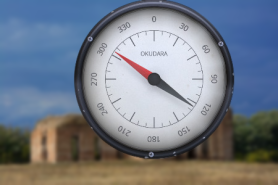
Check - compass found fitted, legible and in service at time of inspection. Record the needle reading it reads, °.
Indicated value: 305 °
